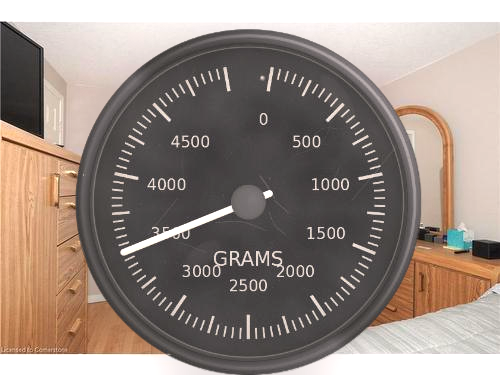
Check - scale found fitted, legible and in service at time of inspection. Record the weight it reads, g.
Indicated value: 3500 g
